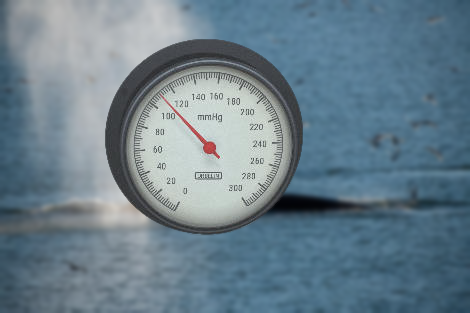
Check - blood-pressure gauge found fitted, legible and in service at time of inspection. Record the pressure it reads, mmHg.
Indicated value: 110 mmHg
